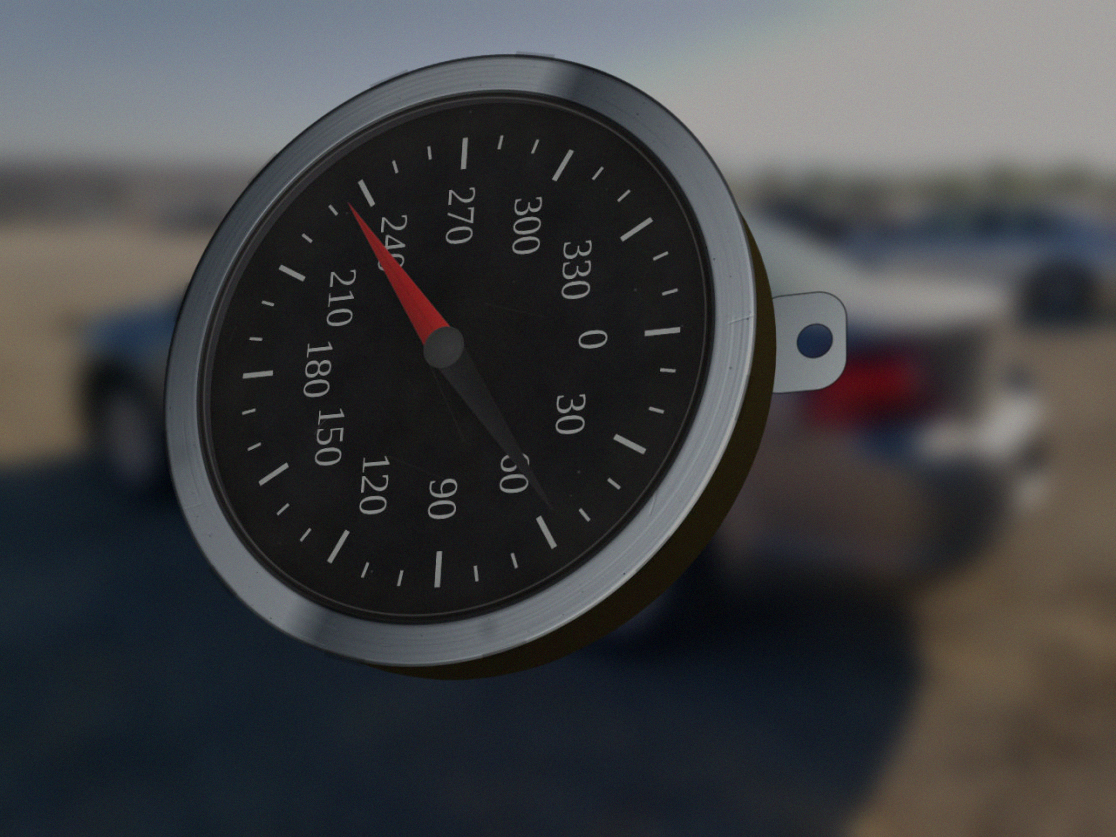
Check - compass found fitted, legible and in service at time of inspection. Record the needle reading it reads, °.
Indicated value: 235 °
